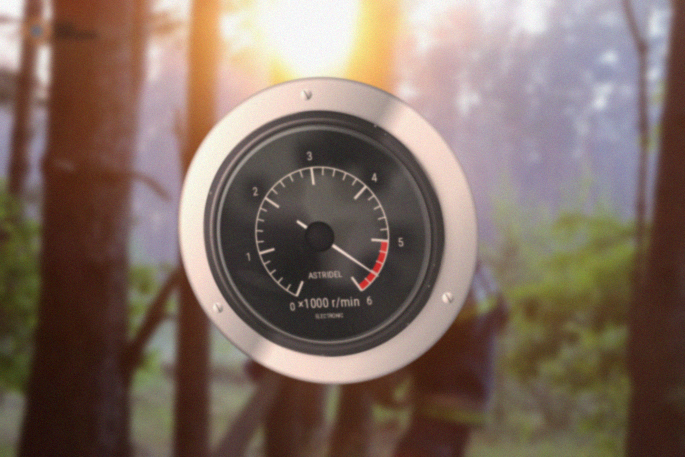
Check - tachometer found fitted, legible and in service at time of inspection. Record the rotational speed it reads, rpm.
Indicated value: 5600 rpm
